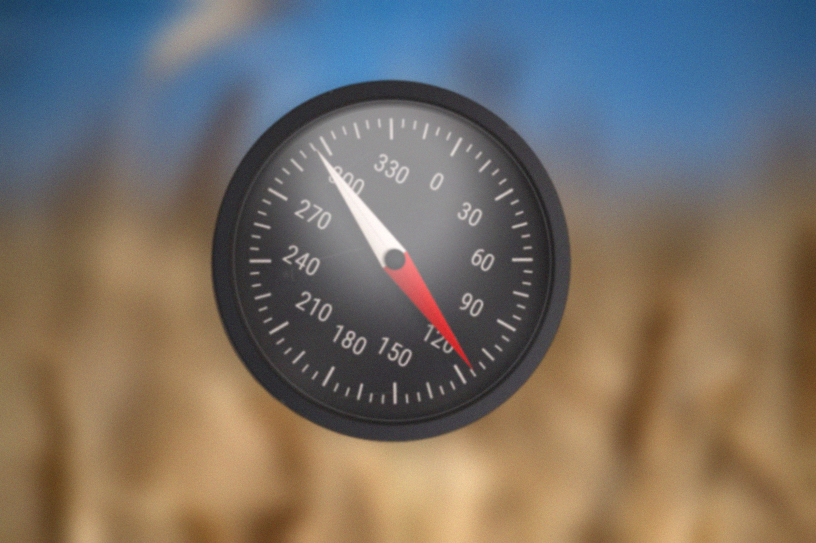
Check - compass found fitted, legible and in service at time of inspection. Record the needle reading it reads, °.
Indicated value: 115 °
